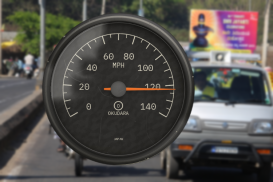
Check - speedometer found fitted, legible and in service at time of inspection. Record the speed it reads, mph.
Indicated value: 122.5 mph
